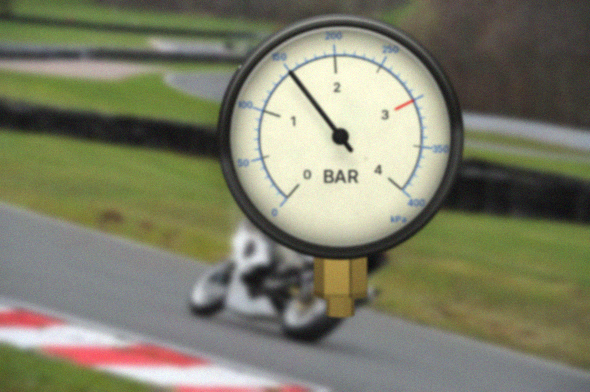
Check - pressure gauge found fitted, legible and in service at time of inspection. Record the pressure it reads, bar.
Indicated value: 1.5 bar
